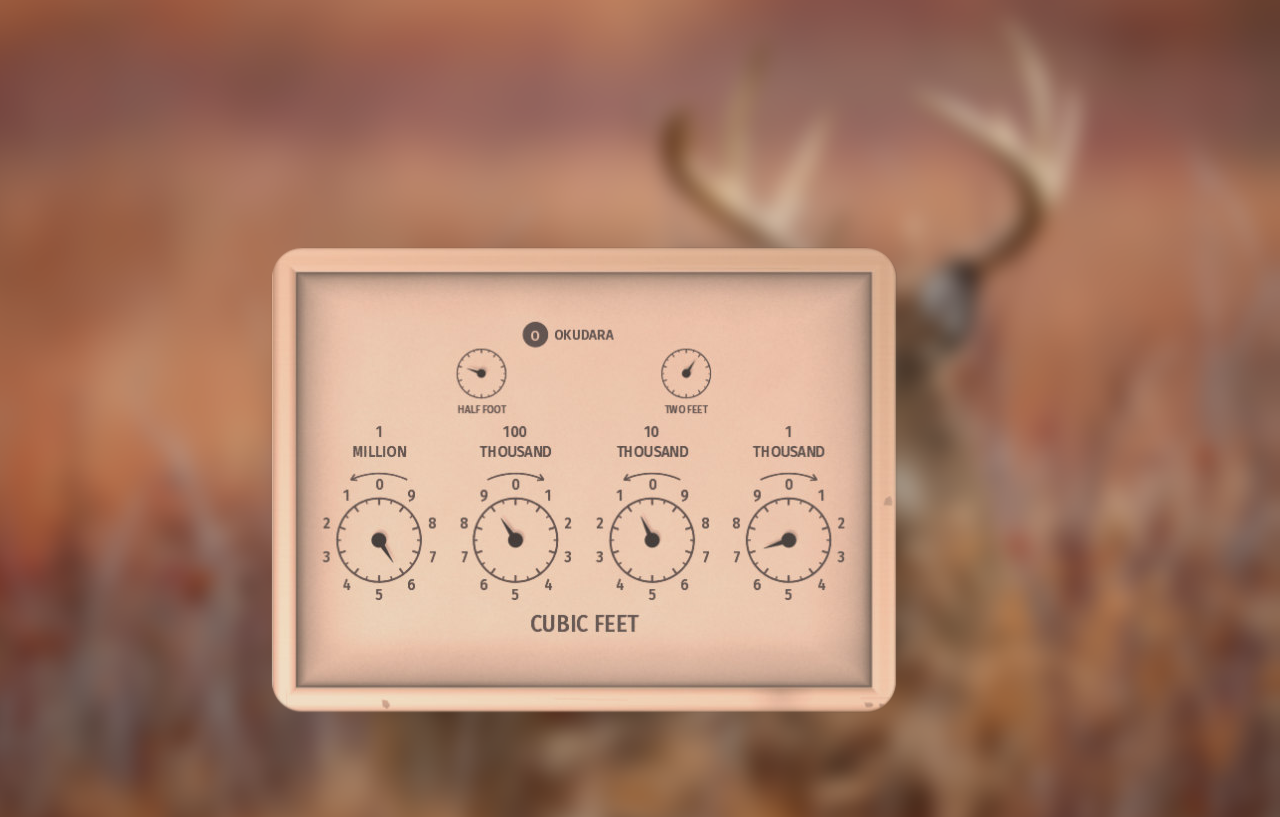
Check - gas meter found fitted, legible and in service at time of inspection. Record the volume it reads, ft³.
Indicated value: 590700 ft³
